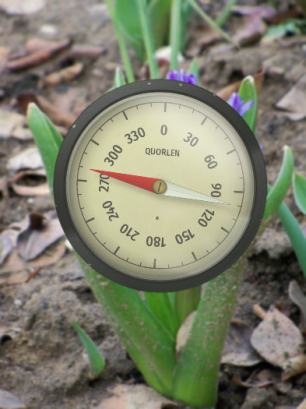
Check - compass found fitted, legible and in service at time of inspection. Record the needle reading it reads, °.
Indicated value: 280 °
